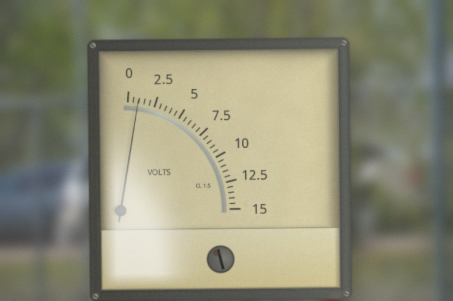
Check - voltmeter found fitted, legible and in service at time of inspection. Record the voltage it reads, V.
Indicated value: 1 V
